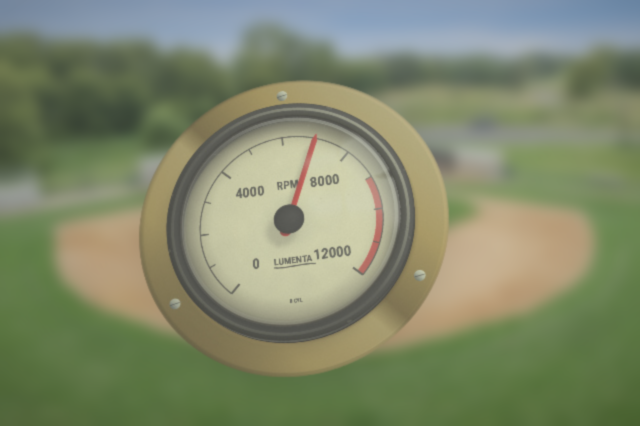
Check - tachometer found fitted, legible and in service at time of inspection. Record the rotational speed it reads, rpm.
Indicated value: 7000 rpm
